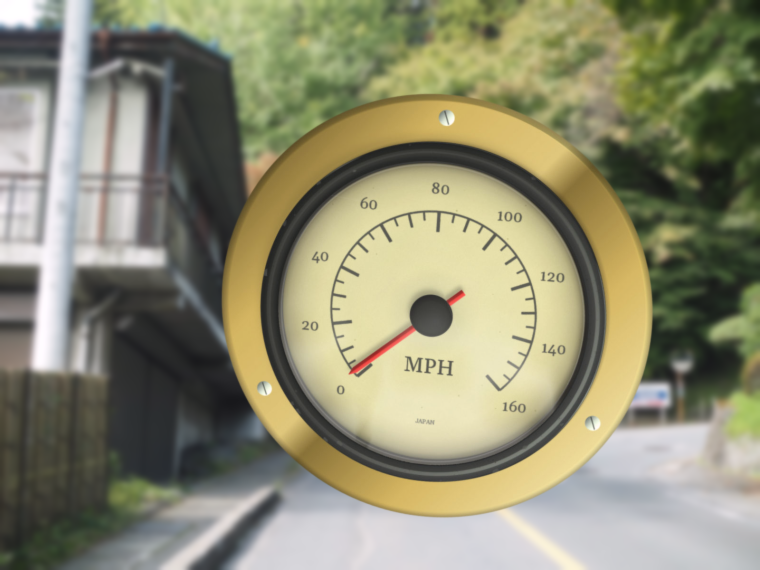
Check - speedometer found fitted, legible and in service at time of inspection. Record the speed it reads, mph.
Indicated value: 2.5 mph
